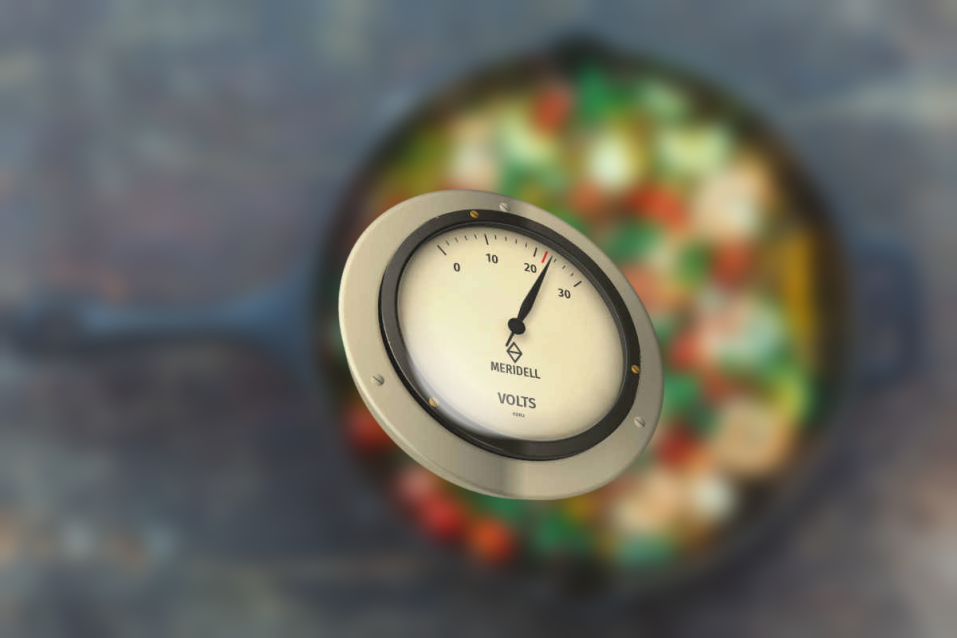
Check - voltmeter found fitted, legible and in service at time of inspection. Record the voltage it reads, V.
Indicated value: 23 V
